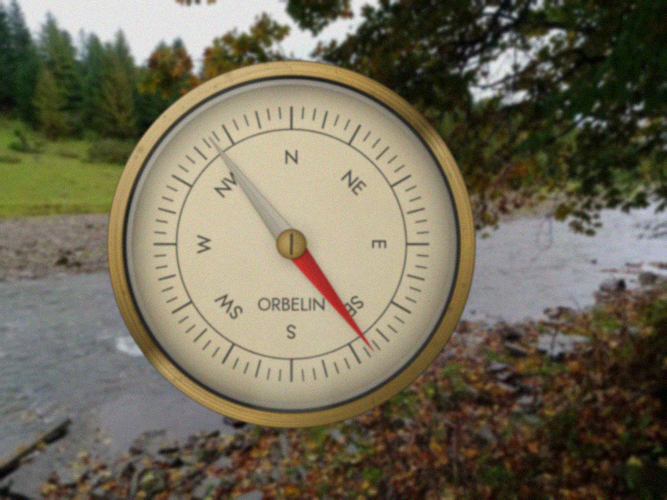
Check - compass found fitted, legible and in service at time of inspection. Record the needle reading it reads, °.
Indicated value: 142.5 °
